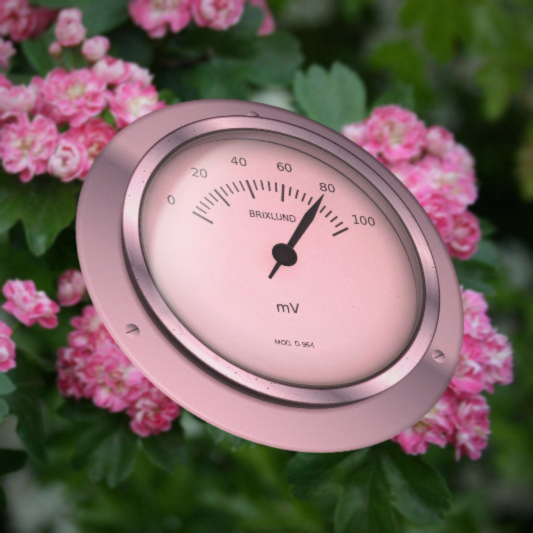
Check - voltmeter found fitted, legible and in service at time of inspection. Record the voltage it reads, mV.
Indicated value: 80 mV
